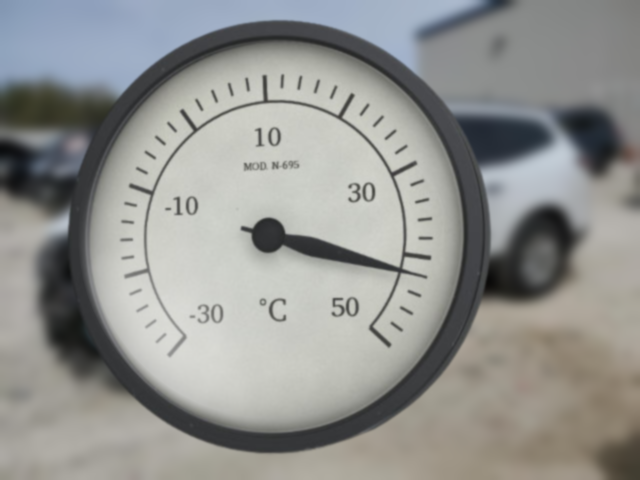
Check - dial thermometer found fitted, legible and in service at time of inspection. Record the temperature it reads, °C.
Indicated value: 42 °C
